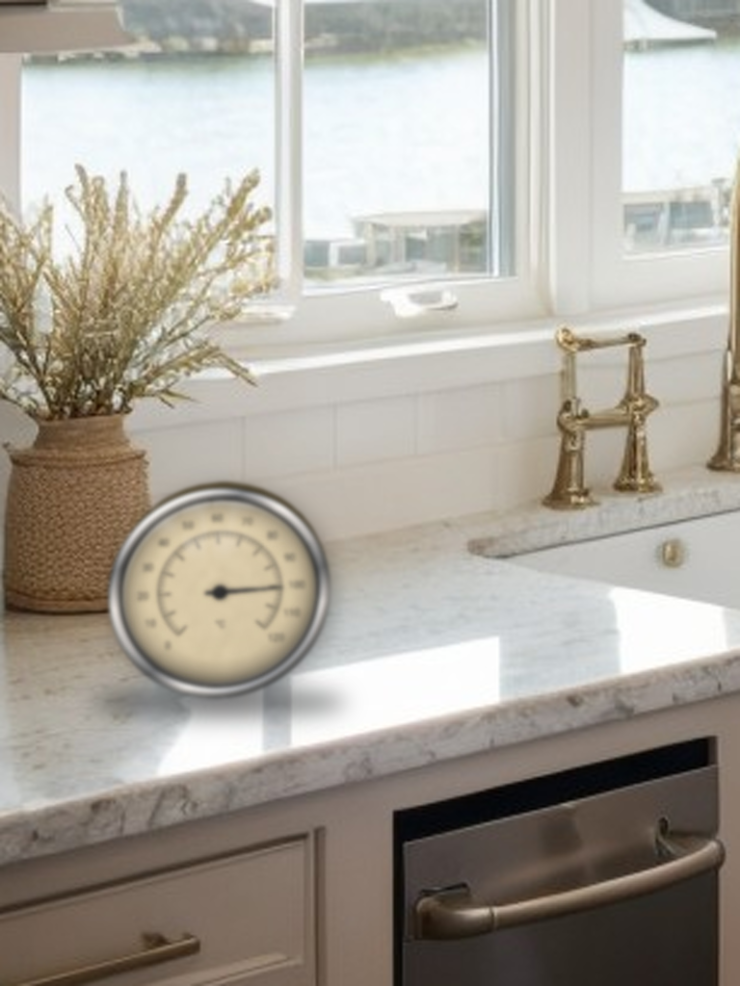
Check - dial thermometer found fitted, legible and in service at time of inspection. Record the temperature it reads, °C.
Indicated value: 100 °C
